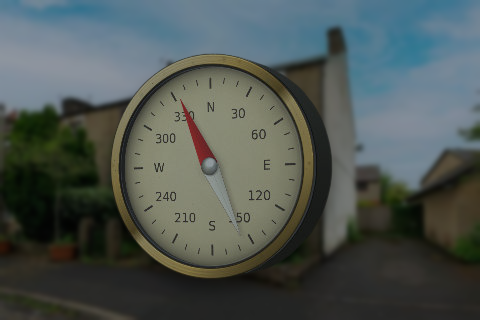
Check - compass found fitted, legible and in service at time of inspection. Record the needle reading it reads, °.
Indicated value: 335 °
